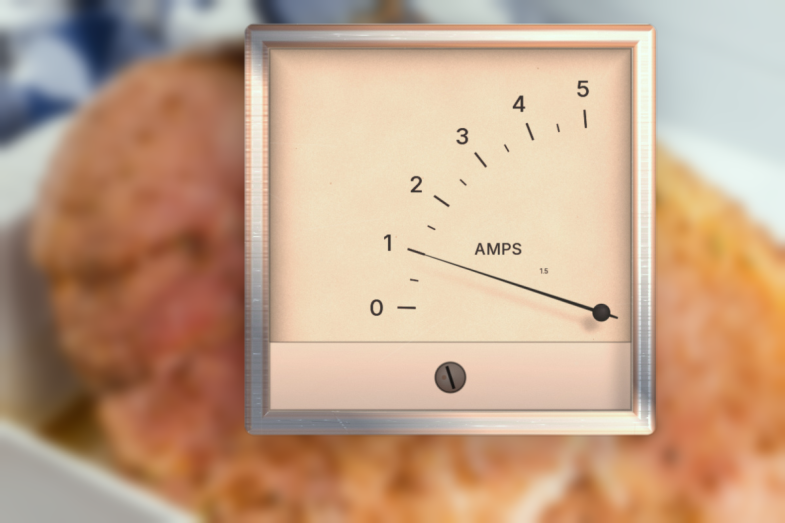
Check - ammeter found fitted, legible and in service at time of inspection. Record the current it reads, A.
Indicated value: 1 A
